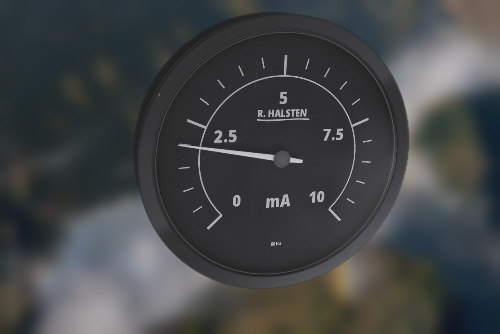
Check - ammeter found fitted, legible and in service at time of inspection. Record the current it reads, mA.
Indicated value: 2 mA
